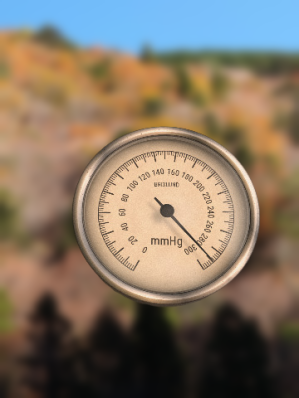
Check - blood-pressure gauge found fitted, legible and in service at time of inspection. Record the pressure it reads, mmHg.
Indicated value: 290 mmHg
